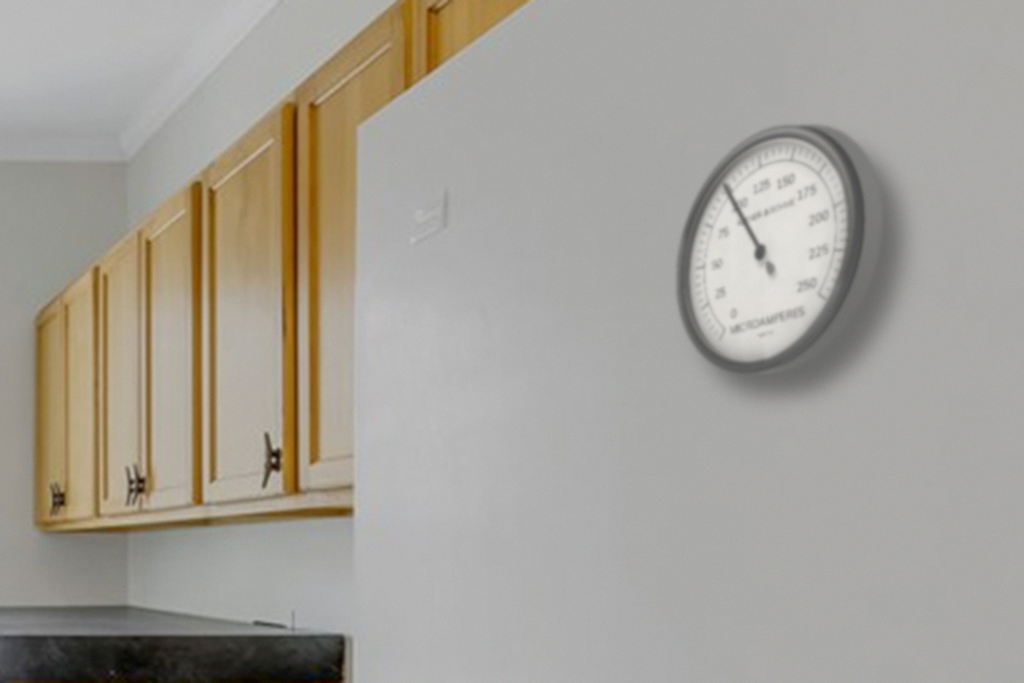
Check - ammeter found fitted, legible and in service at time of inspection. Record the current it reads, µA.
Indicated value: 100 µA
